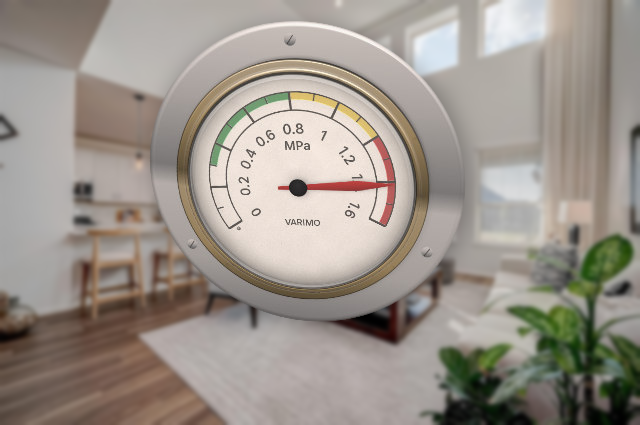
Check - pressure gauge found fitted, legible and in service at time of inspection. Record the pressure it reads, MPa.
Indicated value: 1.4 MPa
